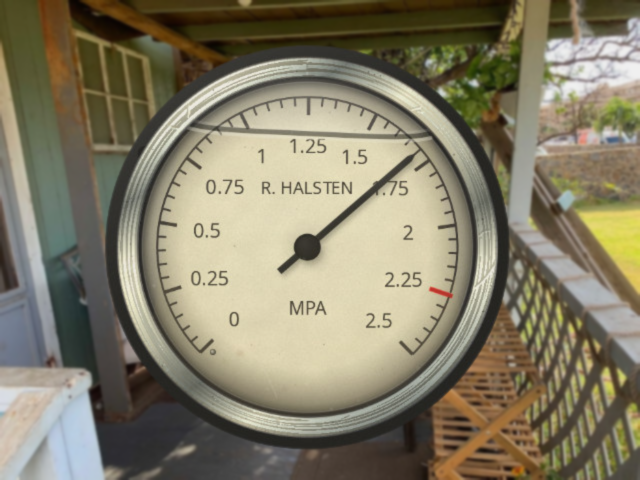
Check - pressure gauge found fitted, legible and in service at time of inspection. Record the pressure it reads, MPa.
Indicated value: 1.7 MPa
